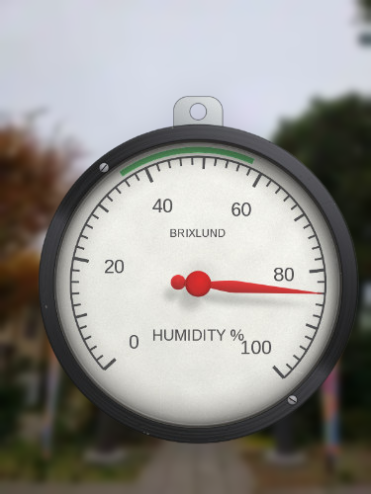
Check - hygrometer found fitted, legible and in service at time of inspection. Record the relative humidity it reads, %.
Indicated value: 84 %
